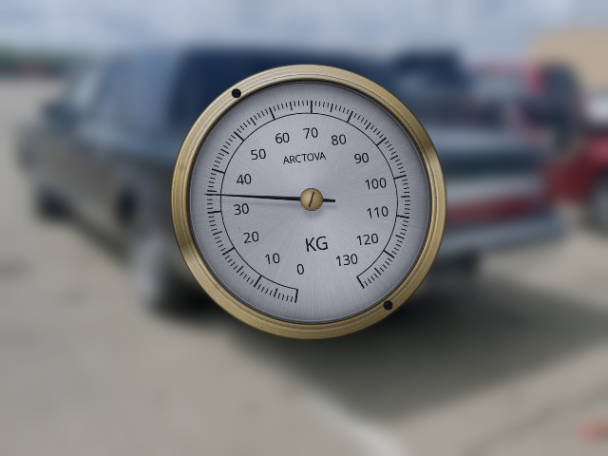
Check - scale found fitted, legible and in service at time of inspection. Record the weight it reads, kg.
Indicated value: 34 kg
